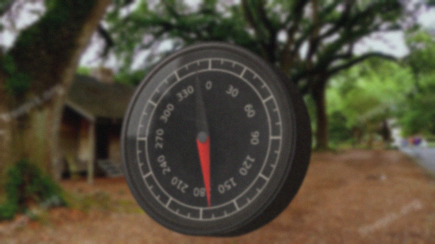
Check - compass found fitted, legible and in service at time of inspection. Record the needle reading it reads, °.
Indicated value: 170 °
